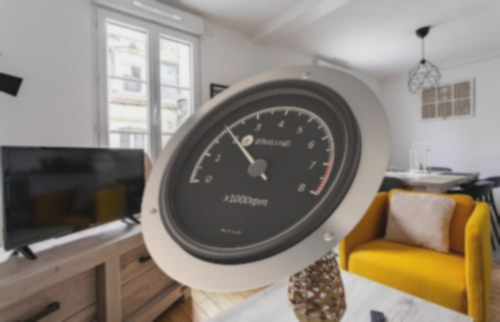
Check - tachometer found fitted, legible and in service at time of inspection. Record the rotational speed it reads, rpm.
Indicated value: 2000 rpm
